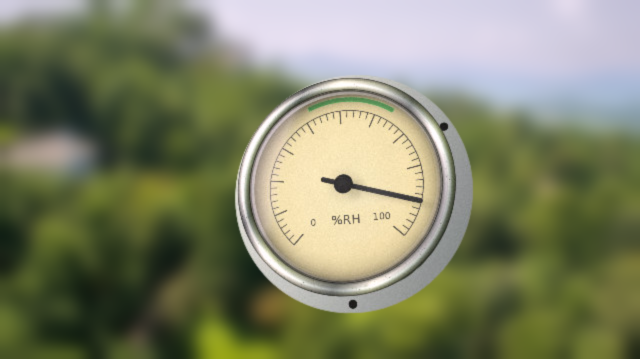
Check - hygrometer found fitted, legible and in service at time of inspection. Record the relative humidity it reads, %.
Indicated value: 90 %
